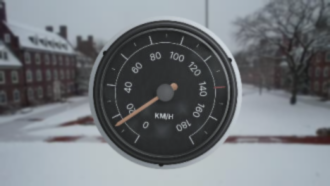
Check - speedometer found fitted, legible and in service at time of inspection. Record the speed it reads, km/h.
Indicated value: 15 km/h
